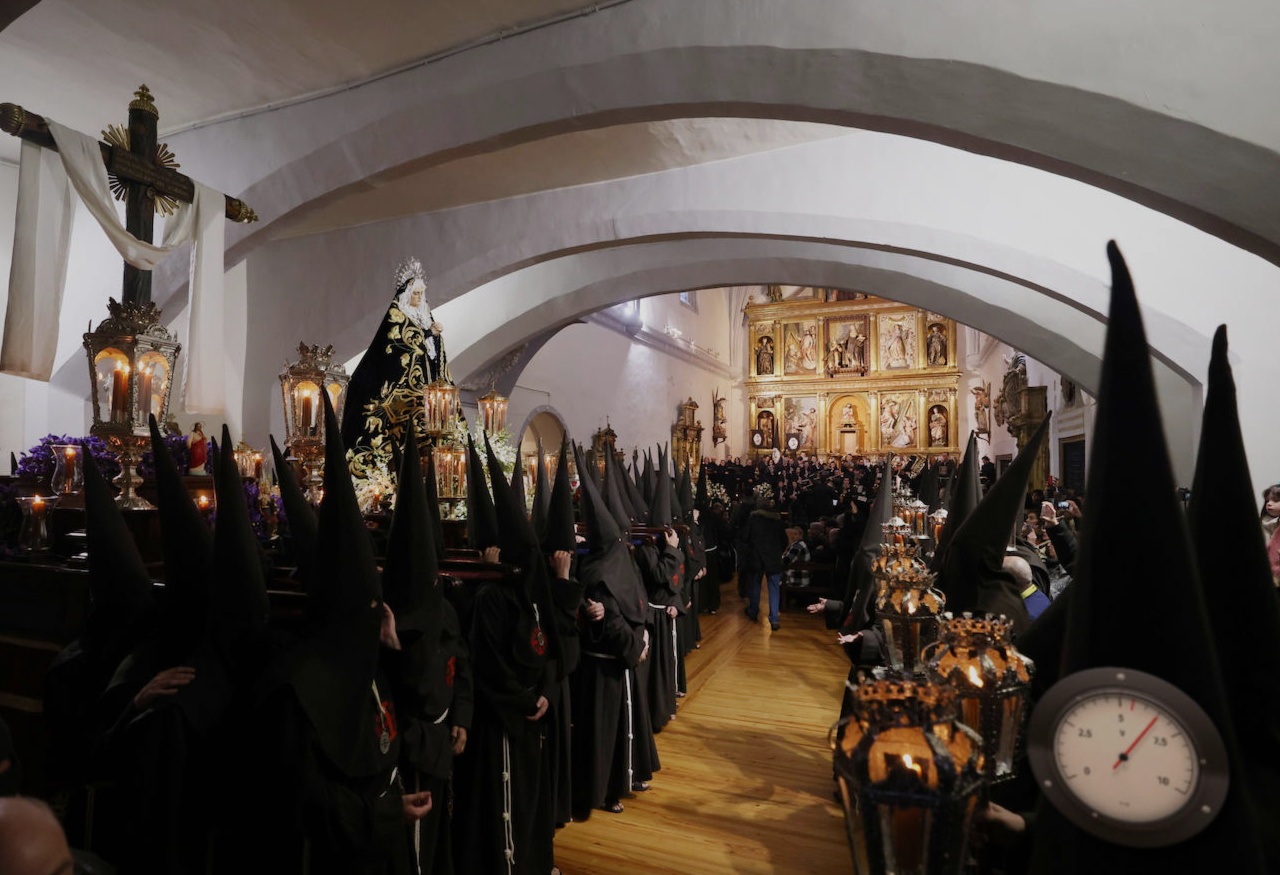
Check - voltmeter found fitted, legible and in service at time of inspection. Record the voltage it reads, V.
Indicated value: 6.5 V
